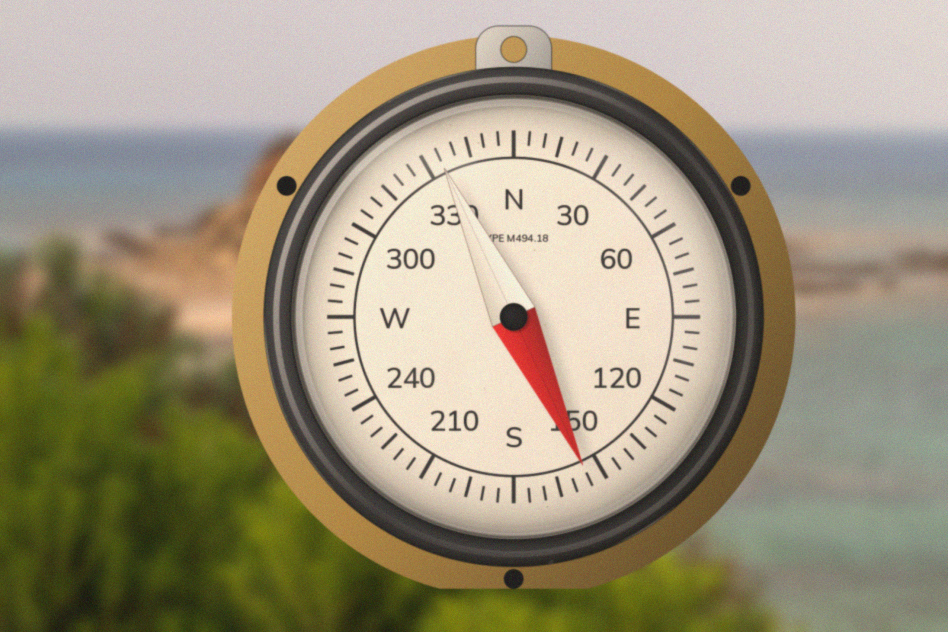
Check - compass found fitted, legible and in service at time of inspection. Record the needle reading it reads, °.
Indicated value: 155 °
